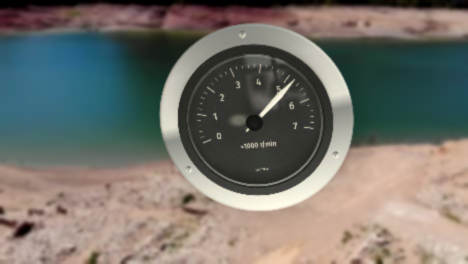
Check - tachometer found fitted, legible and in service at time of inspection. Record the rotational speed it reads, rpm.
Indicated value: 5200 rpm
